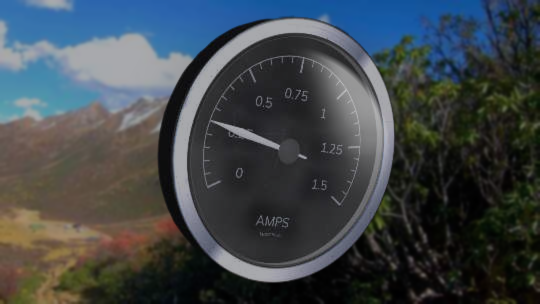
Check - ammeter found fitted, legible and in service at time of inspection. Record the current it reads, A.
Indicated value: 0.25 A
